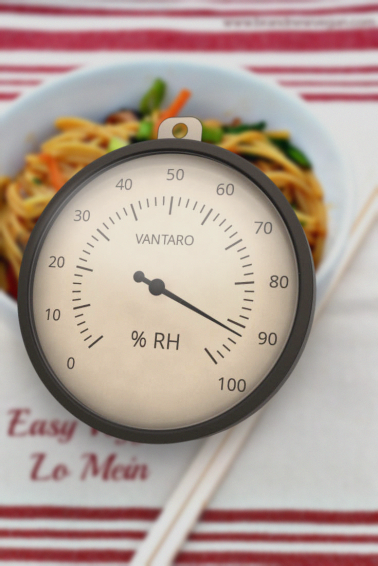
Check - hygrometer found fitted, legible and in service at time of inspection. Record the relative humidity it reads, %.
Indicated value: 92 %
